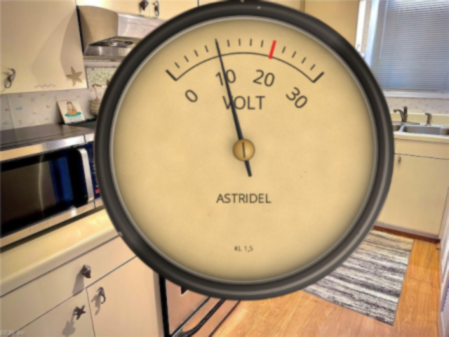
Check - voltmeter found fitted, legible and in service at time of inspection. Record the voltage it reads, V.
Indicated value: 10 V
